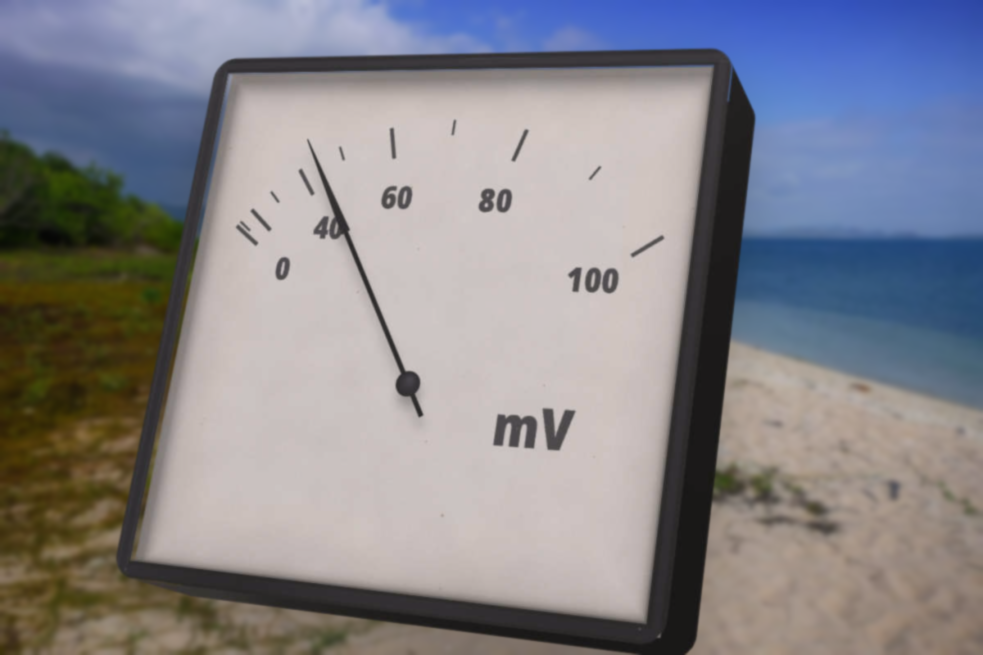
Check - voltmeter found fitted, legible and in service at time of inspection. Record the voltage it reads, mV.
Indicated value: 45 mV
